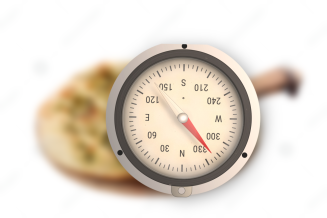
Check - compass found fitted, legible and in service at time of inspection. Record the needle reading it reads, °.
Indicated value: 320 °
